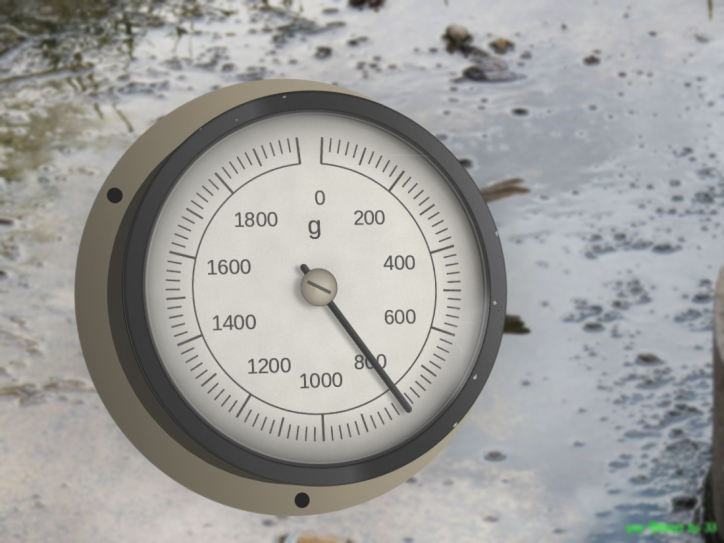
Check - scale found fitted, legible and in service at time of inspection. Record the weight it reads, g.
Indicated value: 800 g
